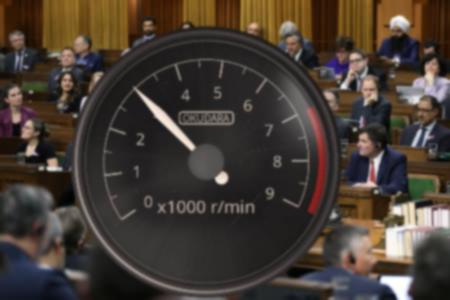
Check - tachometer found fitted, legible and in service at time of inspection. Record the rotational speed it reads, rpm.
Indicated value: 3000 rpm
